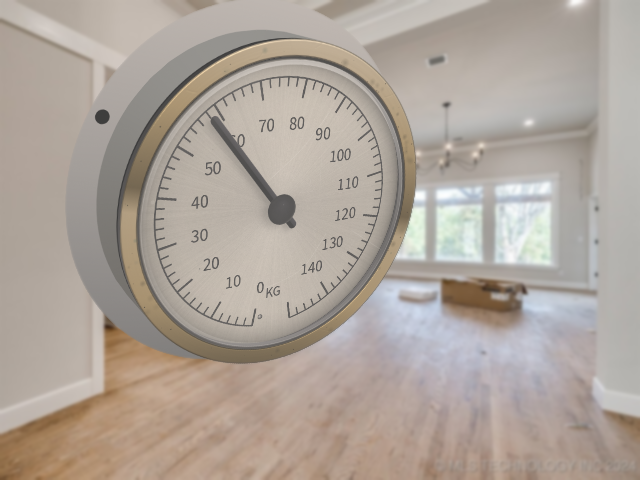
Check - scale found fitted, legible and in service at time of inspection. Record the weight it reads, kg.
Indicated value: 58 kg
